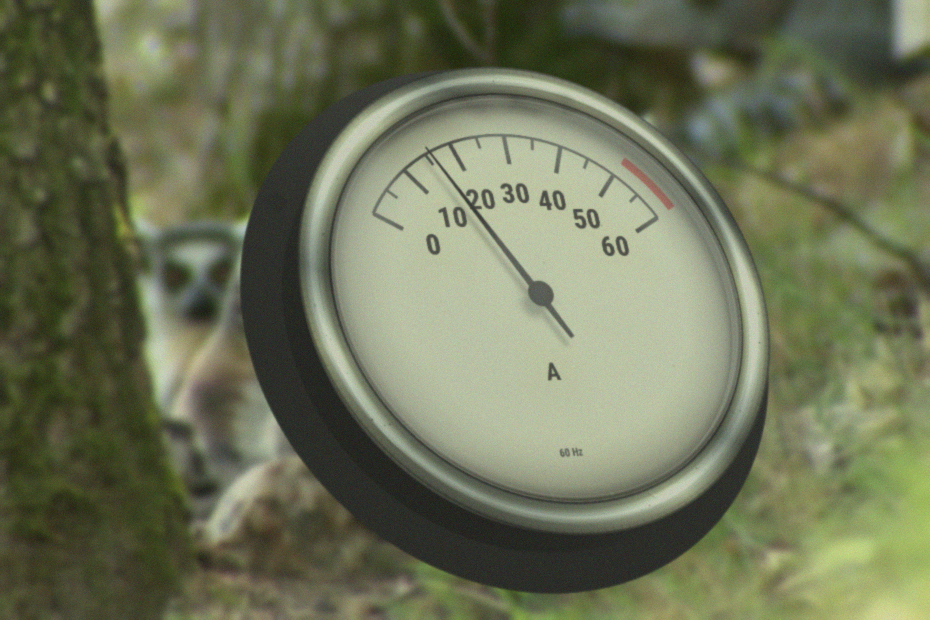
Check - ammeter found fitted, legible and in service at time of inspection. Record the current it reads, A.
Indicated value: 15 A
